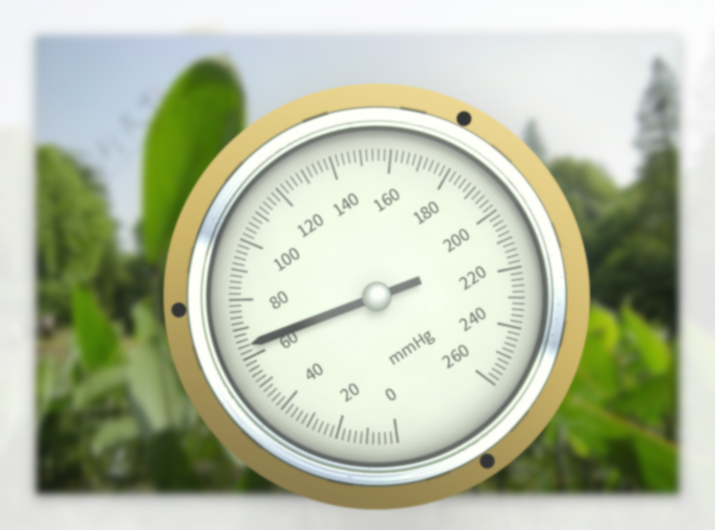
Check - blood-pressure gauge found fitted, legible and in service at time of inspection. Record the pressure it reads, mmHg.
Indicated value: 64 mmHg
